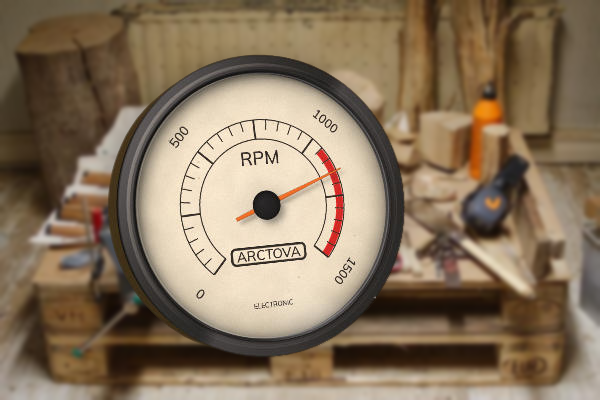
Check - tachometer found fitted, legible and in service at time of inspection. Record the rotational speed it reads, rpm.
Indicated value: 1150 rpm
